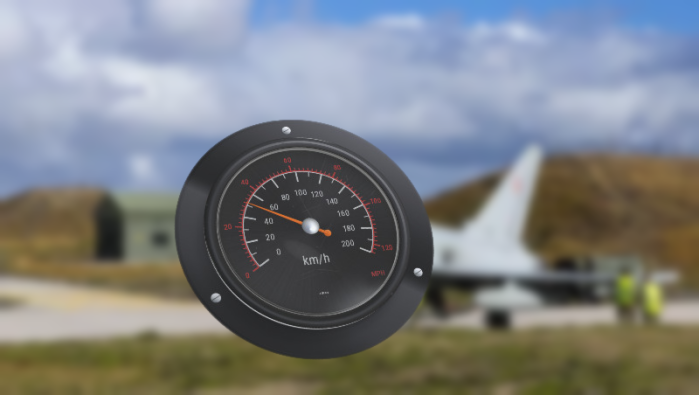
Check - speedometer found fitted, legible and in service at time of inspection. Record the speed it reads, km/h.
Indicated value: 50 km/h
